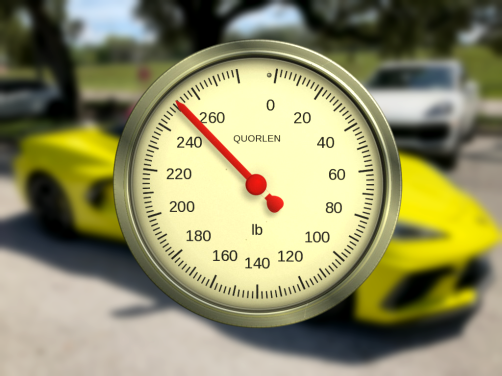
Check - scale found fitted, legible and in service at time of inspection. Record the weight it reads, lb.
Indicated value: 252 lb
